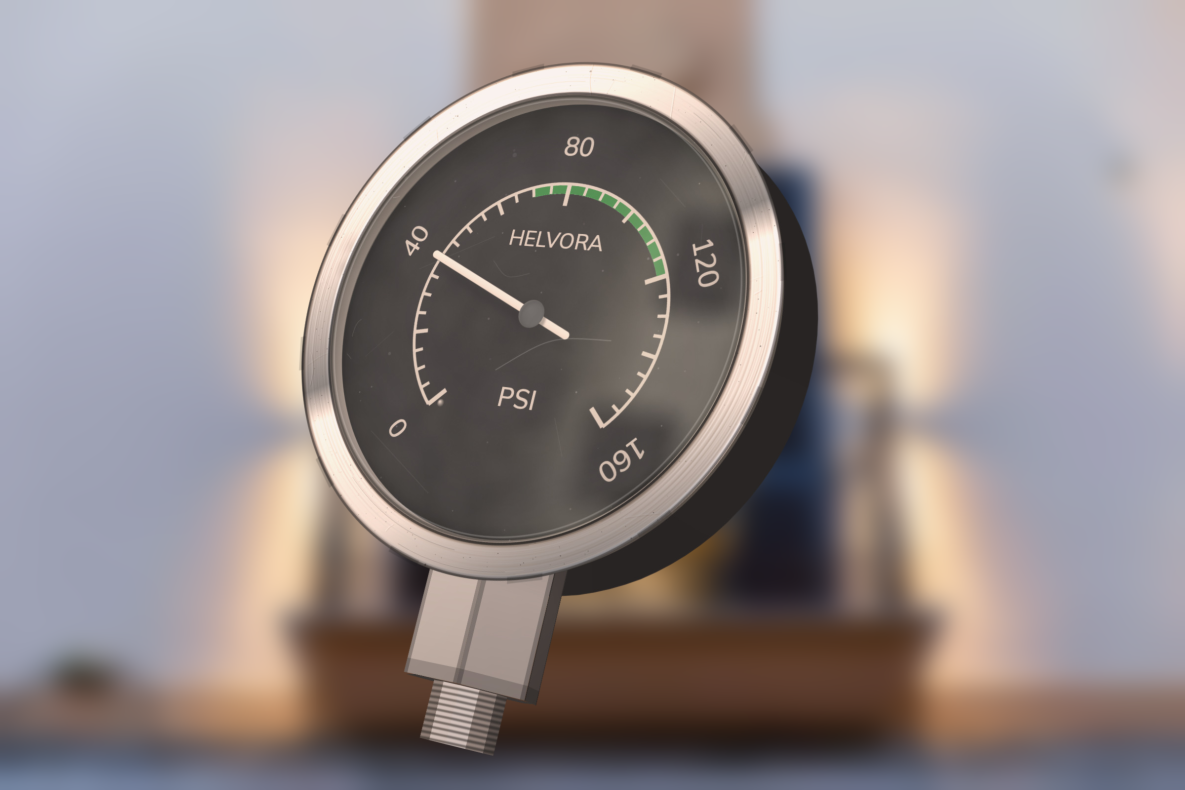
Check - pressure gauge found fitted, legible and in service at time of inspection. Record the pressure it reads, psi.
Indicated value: 40 psi
